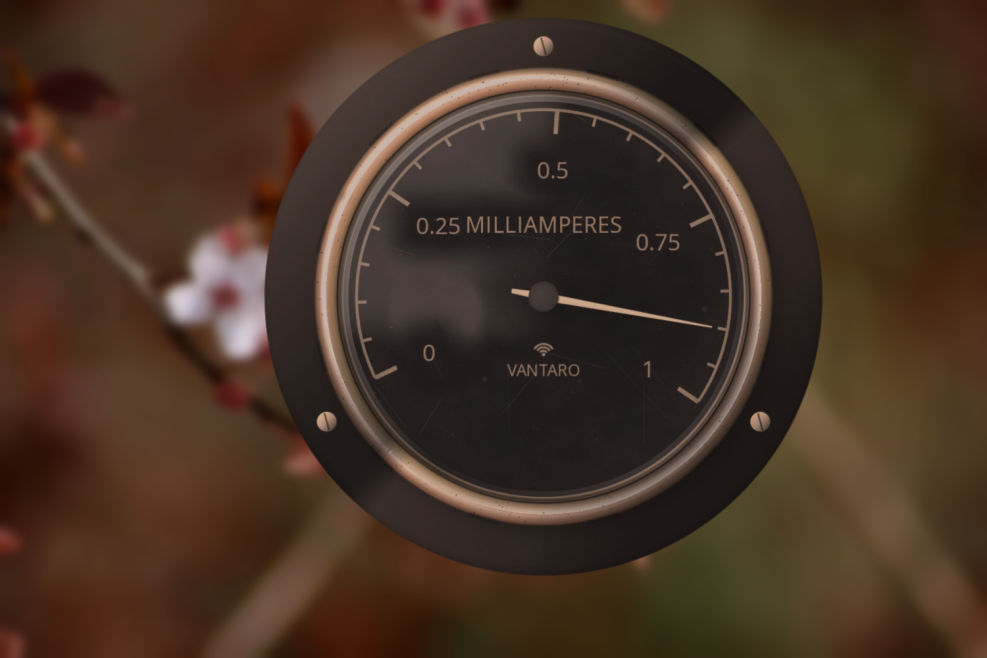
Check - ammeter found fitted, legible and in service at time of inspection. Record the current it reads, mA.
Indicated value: 0.9 mA
